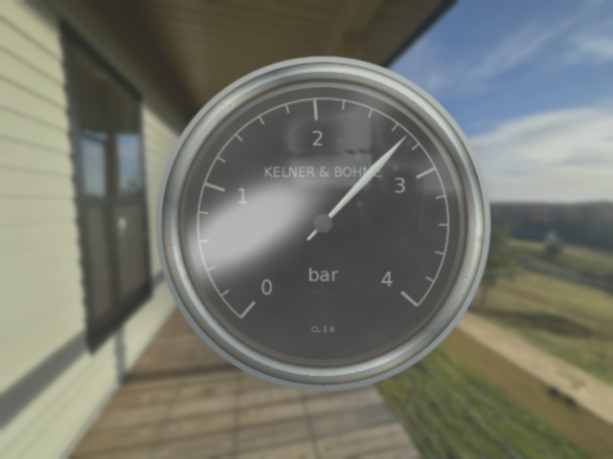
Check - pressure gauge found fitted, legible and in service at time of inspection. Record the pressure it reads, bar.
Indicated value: 2.7 bar
